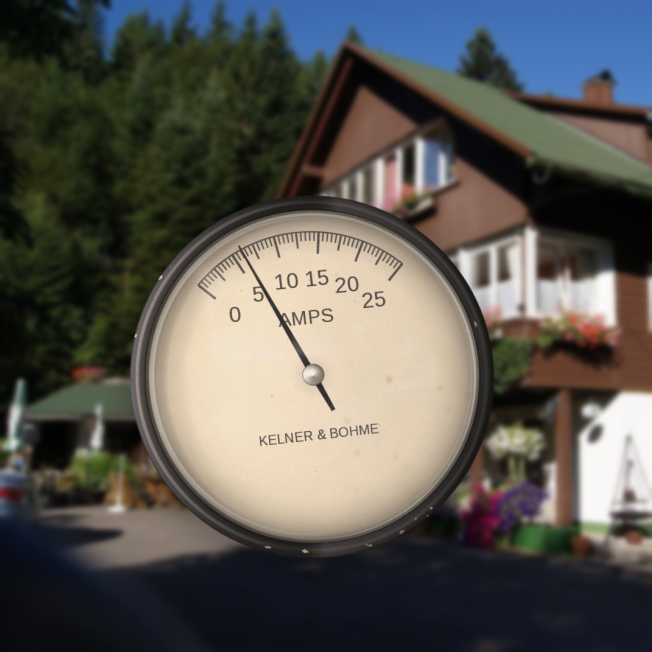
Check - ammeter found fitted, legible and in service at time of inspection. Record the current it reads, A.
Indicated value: 6 A
